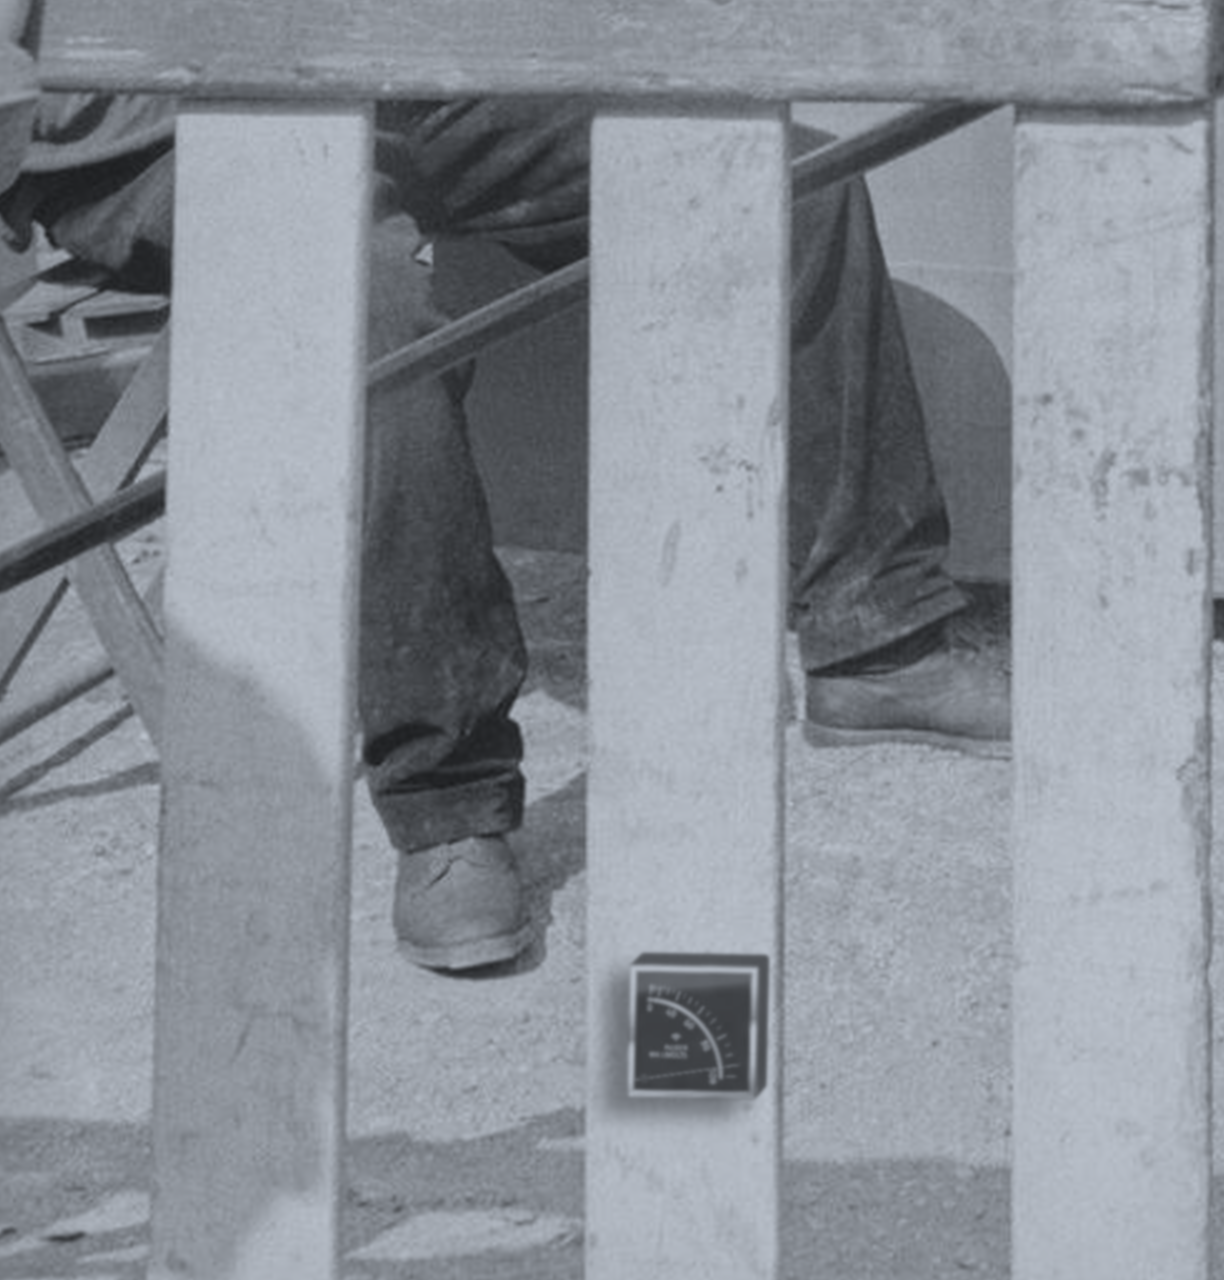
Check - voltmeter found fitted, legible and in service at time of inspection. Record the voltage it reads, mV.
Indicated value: 95 mV
